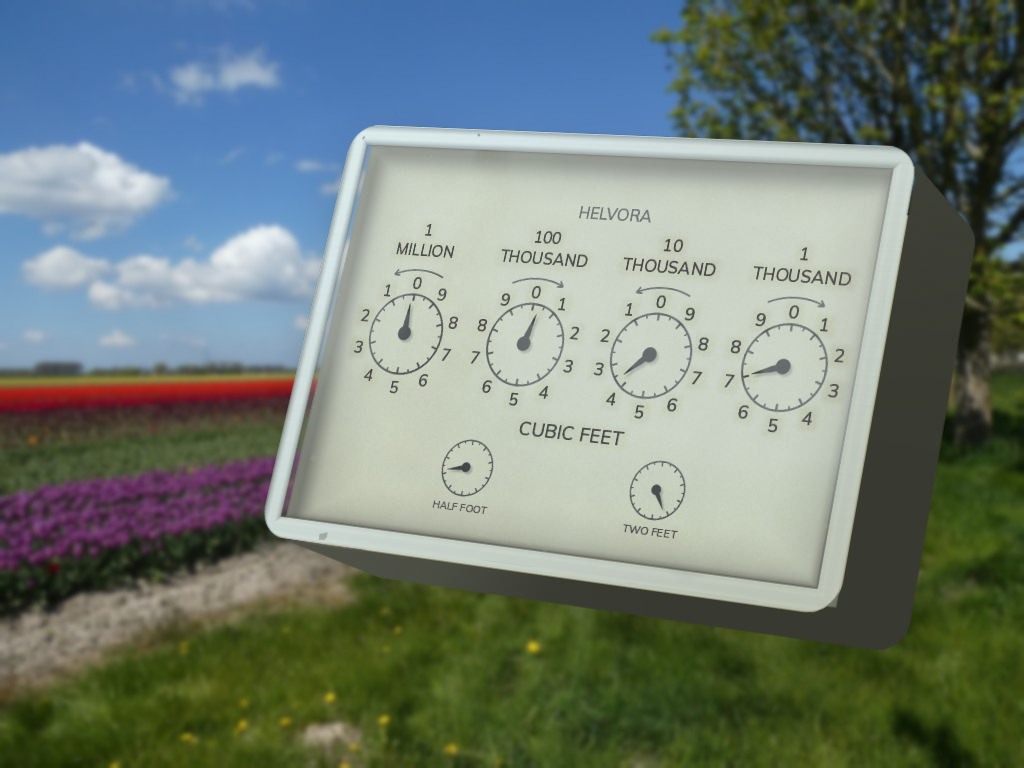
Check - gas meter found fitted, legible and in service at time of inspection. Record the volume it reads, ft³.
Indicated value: 3700 ft³
